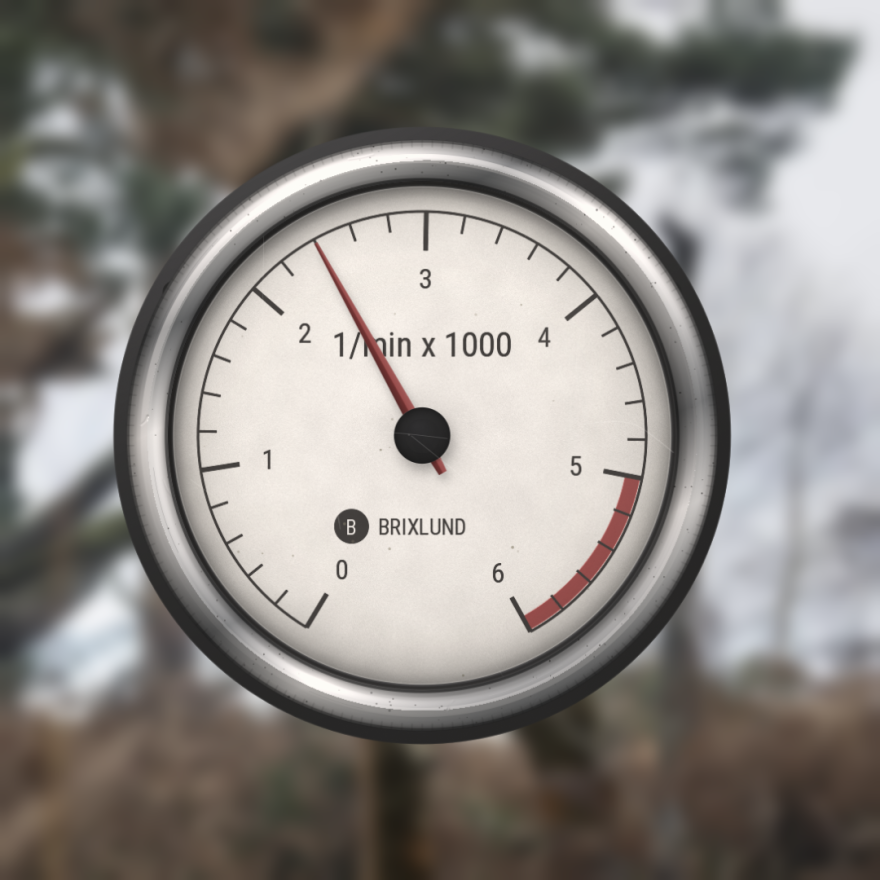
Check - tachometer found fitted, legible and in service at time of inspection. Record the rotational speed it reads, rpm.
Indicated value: 2400 rpm
